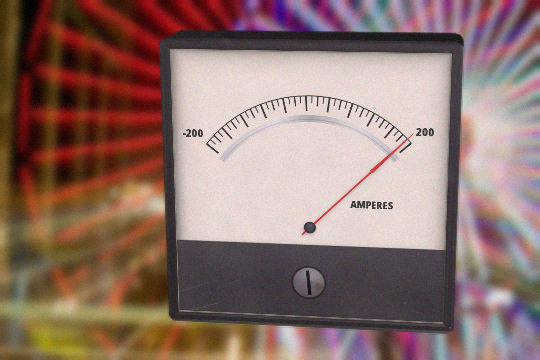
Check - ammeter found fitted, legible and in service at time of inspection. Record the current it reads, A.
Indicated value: 190 A
